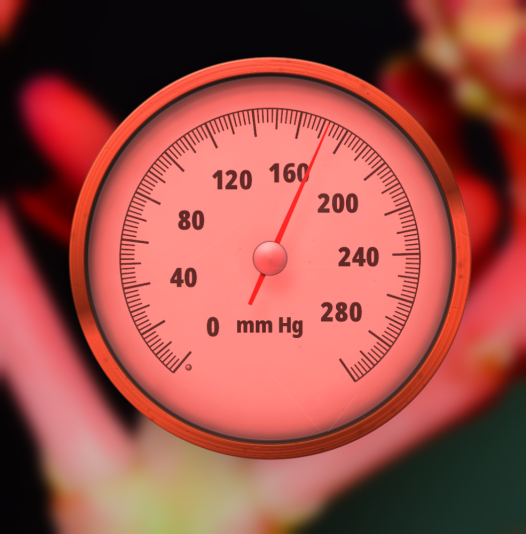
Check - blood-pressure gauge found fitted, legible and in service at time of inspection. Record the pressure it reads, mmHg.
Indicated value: 172 mmHg
